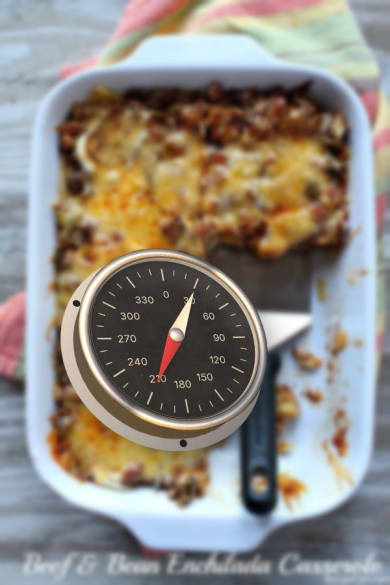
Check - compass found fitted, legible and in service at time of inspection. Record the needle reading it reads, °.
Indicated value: 210 °
